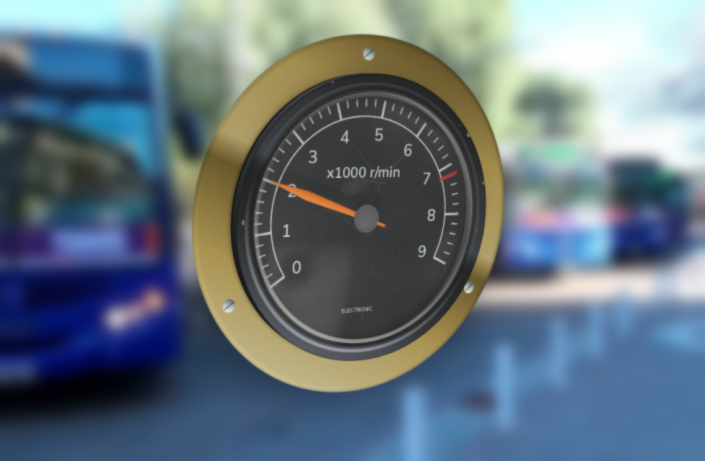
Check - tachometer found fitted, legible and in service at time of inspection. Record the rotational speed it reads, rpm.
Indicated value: 2000 rpm
